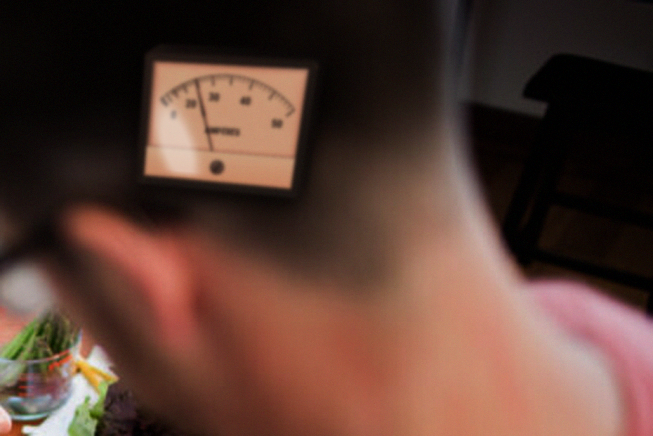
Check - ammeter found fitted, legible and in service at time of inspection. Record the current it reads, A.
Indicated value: 25 A
